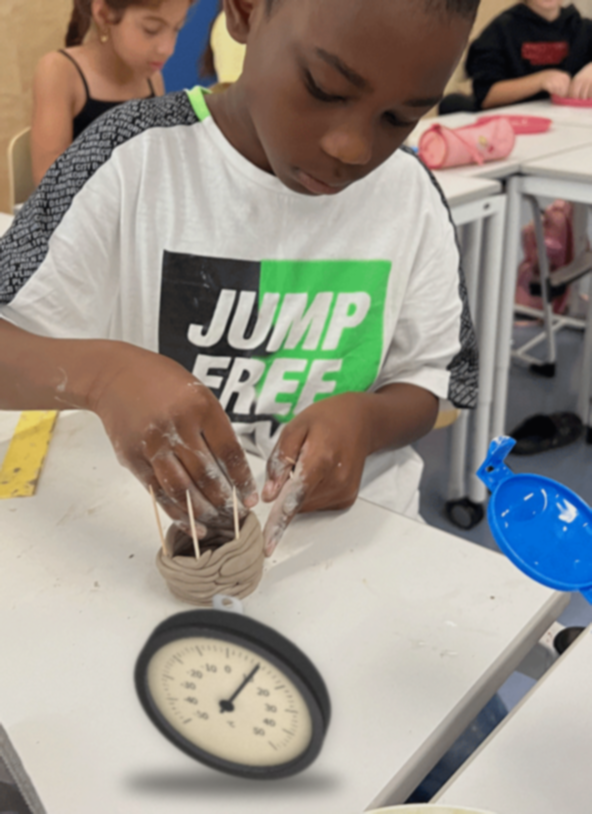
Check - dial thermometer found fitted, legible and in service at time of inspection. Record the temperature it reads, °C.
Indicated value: 10 °C
